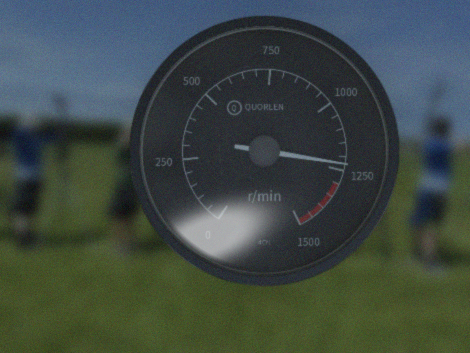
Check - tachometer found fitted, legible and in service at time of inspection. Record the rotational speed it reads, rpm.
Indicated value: 1225 rpm
